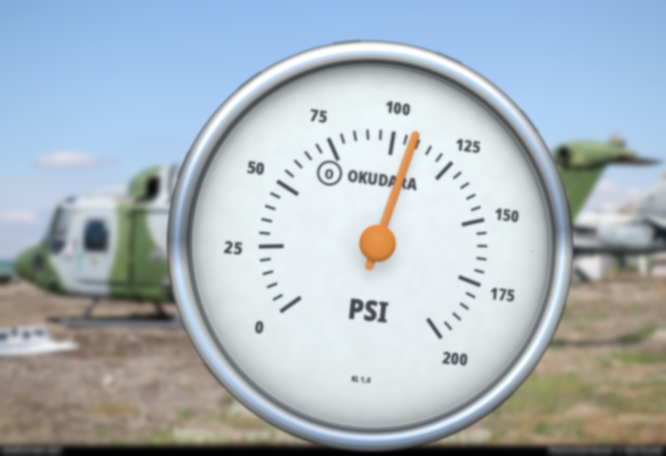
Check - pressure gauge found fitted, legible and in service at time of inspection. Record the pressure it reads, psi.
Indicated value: 107.5 psi
